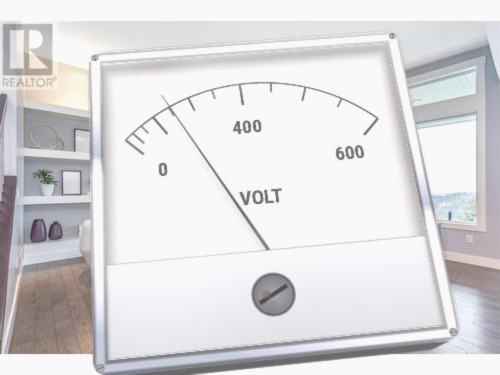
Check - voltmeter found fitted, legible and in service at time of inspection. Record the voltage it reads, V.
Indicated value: 250 V
